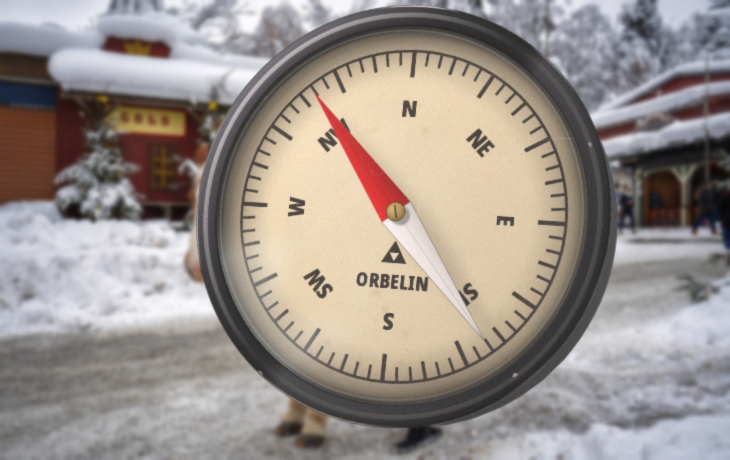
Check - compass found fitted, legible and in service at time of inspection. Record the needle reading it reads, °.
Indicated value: 320 °
